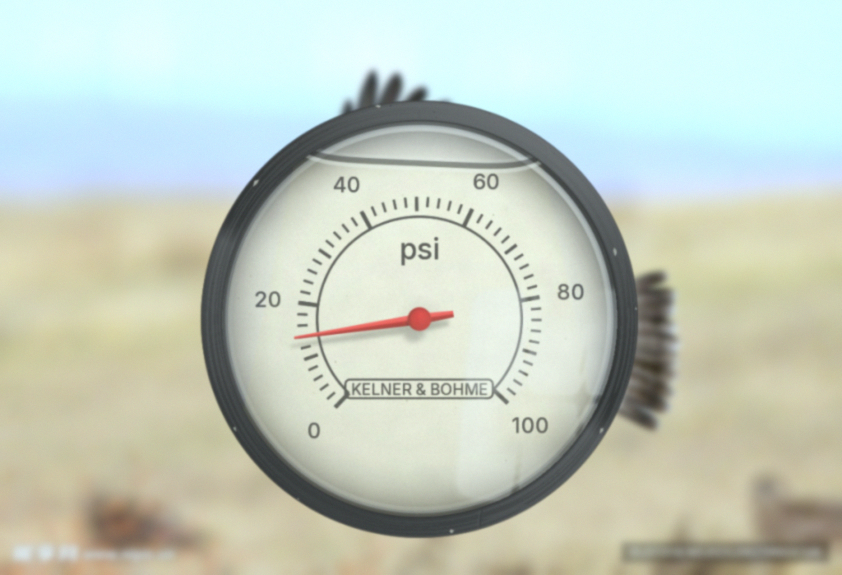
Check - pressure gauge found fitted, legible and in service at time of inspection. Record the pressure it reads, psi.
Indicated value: 14 psi
